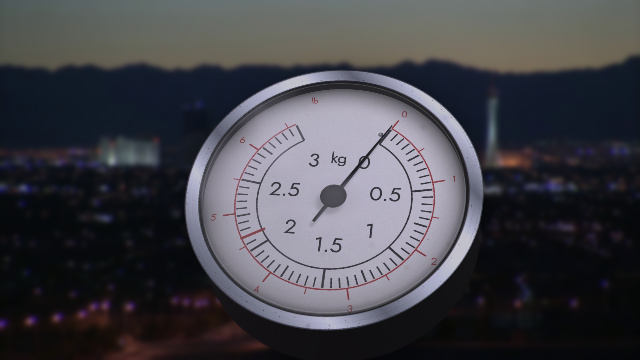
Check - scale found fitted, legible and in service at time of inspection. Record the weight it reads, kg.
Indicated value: 0 kg
